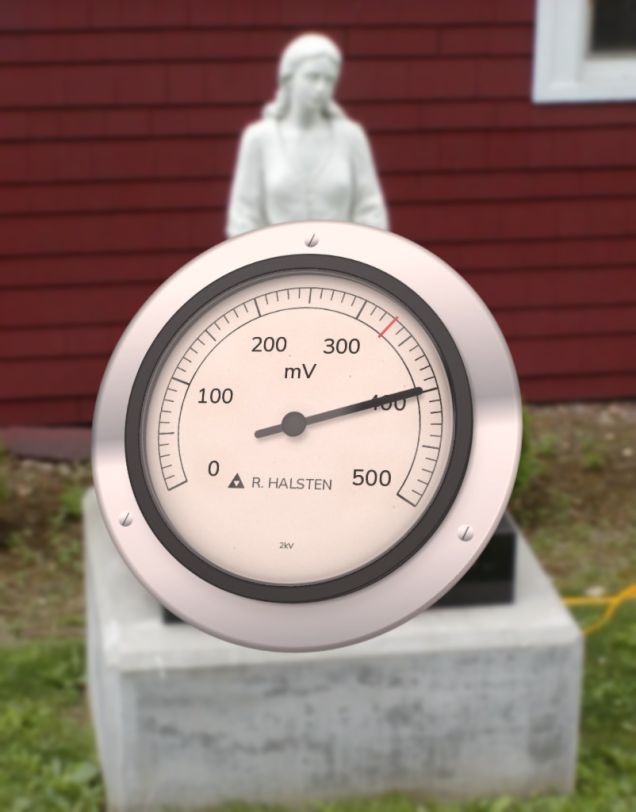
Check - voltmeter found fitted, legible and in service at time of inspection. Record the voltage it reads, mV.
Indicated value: 400 mV
